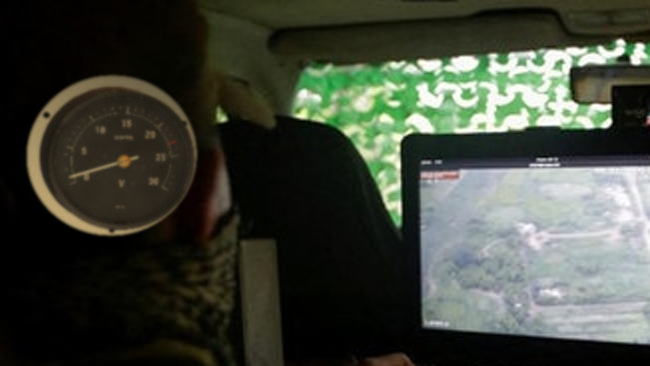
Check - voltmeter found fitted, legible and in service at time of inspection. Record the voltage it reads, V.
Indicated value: 1 V
